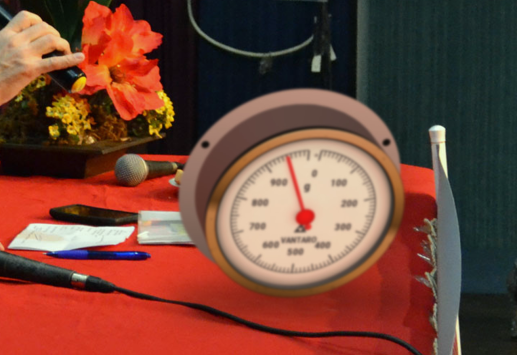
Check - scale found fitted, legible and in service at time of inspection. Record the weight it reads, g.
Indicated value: 950 g
